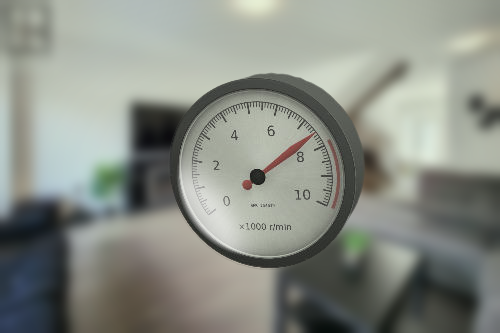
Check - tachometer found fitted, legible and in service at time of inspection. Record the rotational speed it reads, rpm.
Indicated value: 7500 rpm
